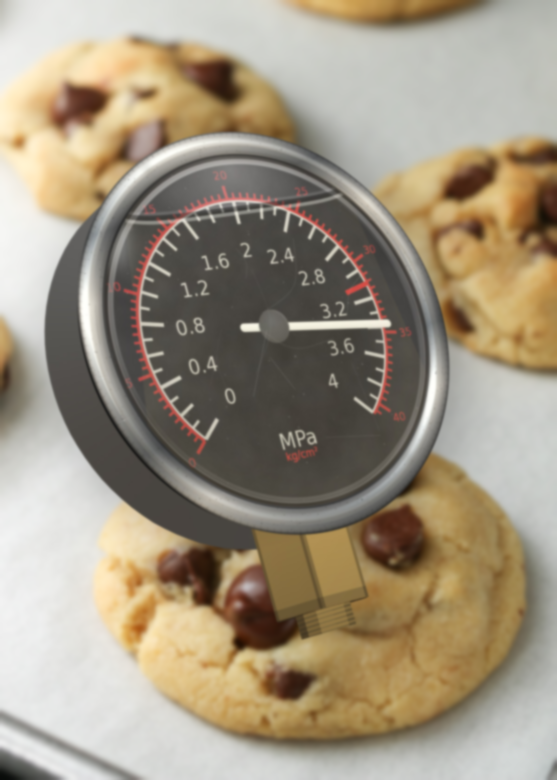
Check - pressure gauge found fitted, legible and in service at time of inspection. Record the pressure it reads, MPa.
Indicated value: 3.4 MPa
